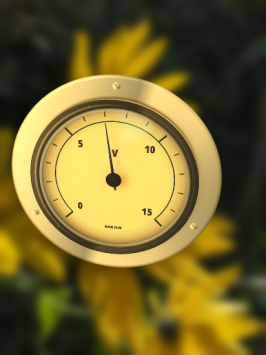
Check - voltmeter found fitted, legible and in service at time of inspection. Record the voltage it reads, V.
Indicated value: 7 V
